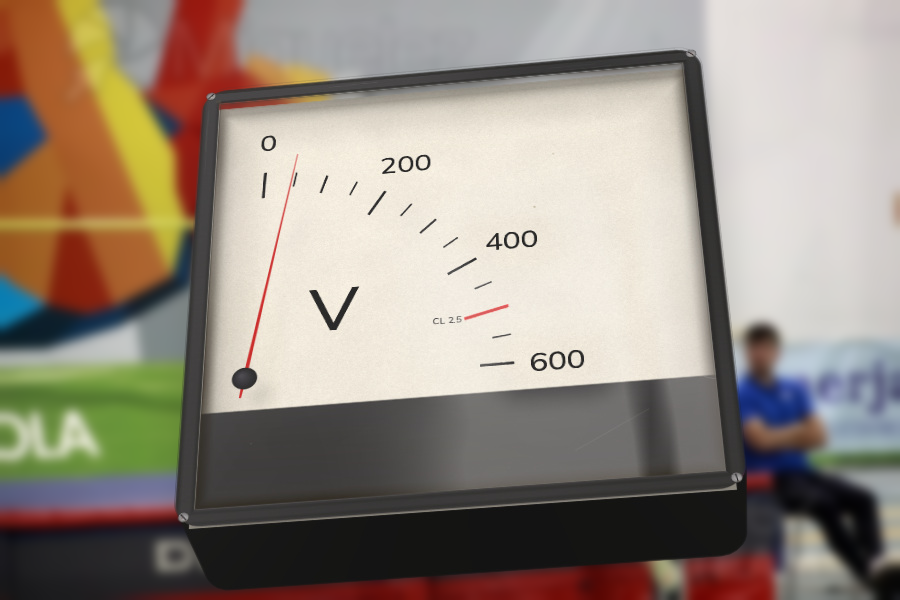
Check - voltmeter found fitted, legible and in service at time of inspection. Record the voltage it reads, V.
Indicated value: 50 V
